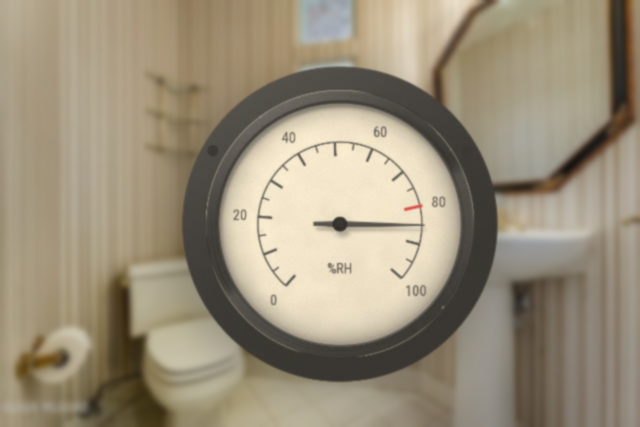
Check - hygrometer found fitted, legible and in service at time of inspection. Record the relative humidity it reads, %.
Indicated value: 85 %
